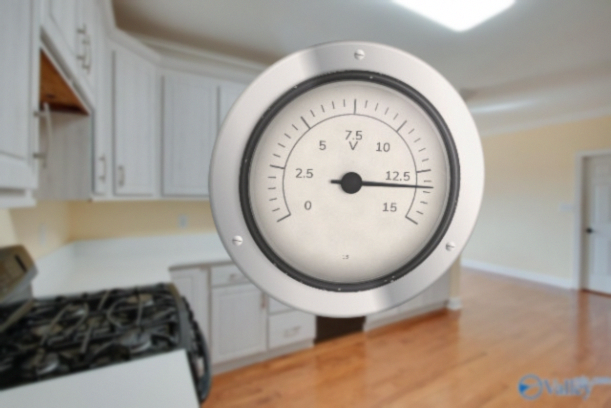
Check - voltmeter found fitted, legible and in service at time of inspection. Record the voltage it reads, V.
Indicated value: 13.25 V
